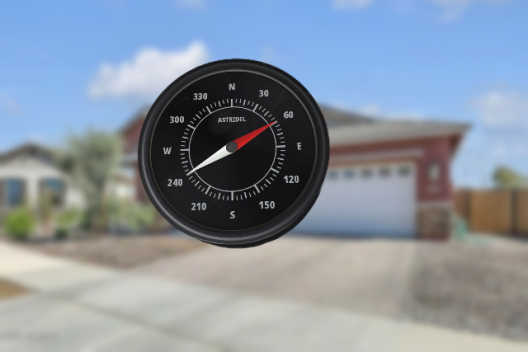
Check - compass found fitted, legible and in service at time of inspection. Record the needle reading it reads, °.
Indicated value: 60 °
